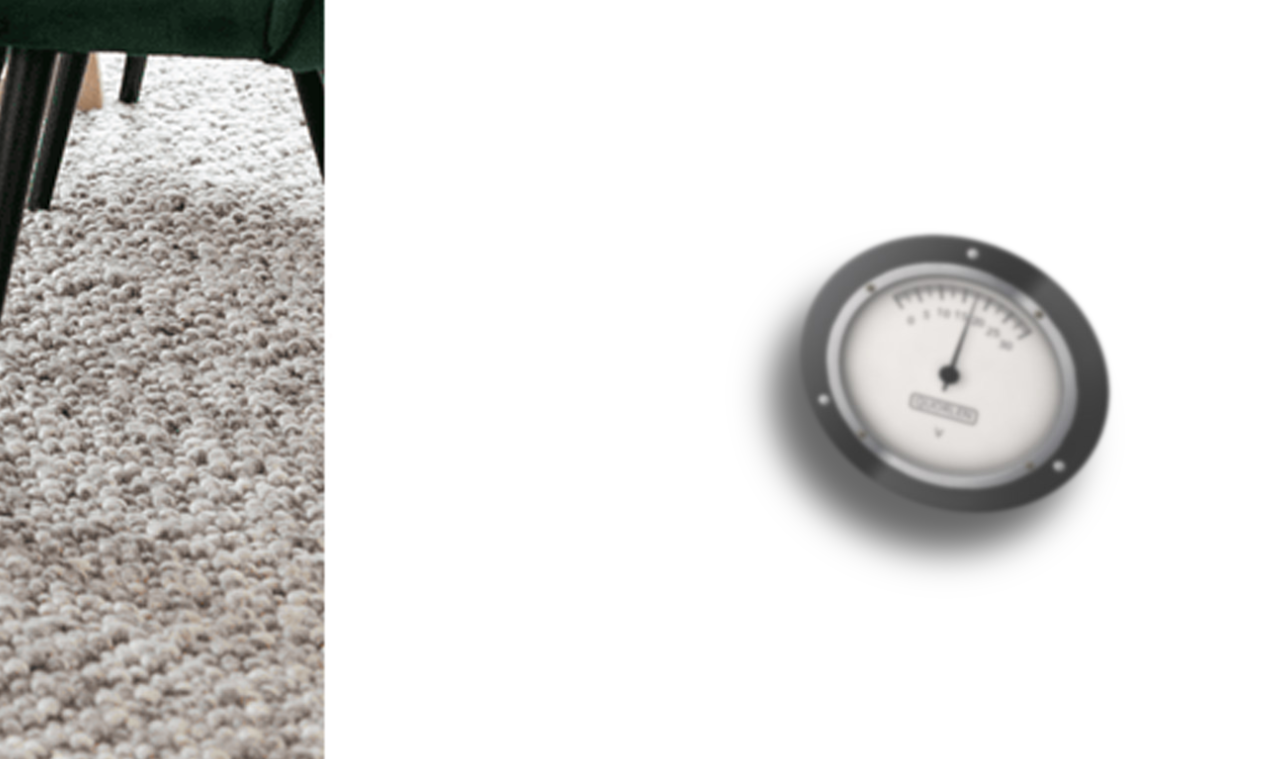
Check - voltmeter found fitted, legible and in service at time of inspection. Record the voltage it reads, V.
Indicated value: 17.5 V
